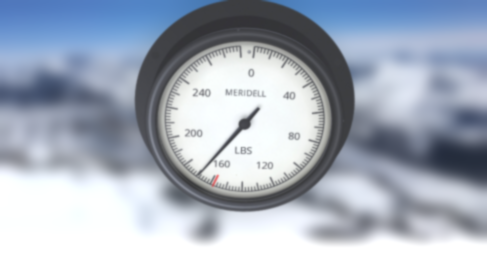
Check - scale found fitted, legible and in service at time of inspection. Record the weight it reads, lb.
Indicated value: 170 lb
